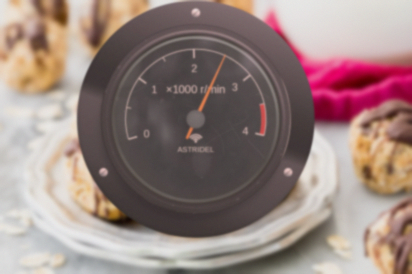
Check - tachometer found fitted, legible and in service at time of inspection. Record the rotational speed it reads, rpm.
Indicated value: 2500 rpm
